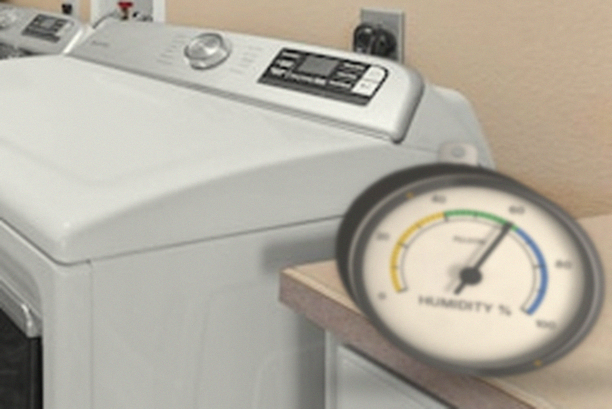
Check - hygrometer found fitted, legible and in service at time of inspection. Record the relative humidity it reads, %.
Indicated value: 60 %
